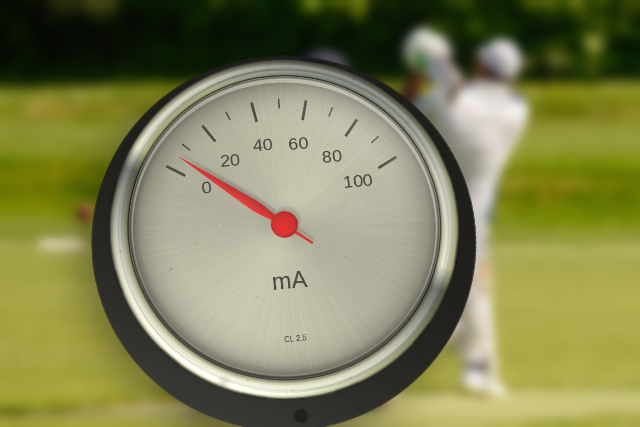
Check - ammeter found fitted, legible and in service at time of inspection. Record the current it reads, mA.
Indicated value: 5 mA
